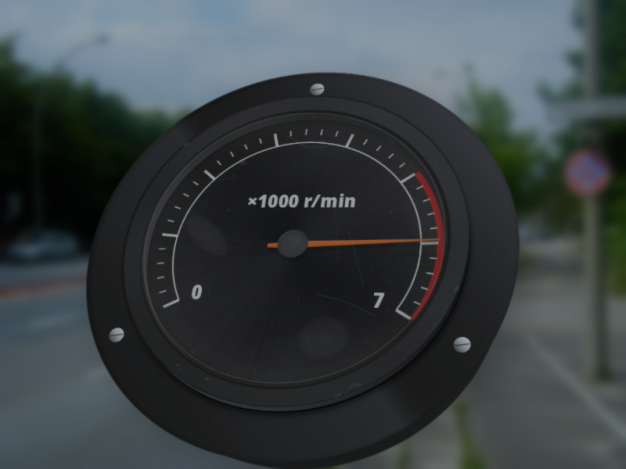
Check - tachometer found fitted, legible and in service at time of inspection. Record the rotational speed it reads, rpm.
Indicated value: 6000 rpm
